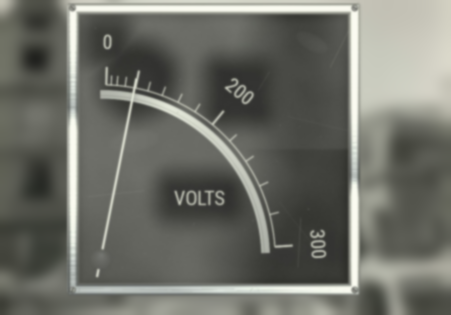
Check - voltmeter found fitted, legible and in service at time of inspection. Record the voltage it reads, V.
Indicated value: 100 V
